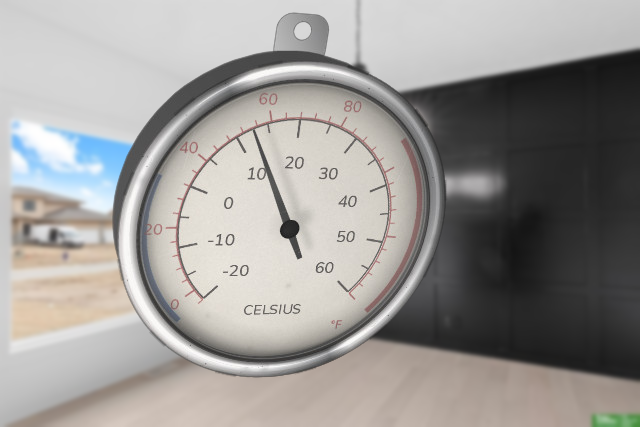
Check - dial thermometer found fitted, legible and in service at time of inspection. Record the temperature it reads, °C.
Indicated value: 12.5 °C
